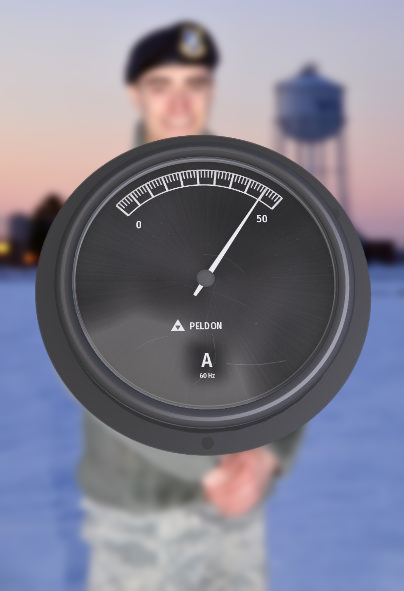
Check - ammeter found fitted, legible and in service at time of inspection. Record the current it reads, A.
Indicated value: 45 A
